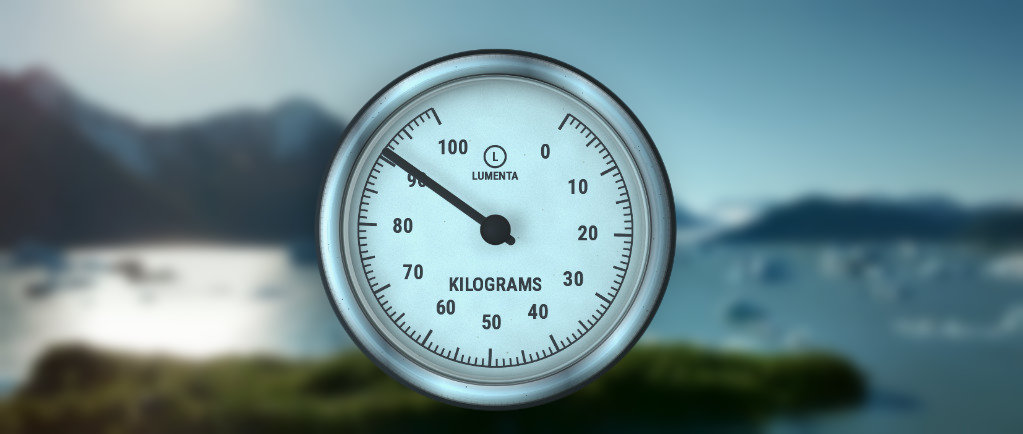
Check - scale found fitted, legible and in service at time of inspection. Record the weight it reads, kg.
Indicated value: 91 kg
